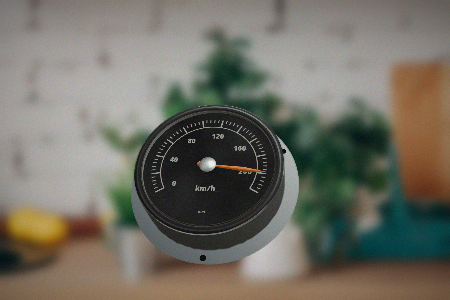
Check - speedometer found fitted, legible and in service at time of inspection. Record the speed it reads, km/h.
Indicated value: 200 km/h
